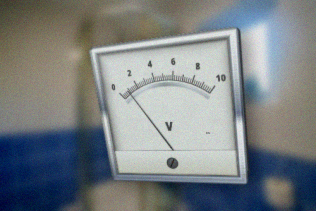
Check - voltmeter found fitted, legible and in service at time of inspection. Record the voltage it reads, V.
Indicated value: 1 V
